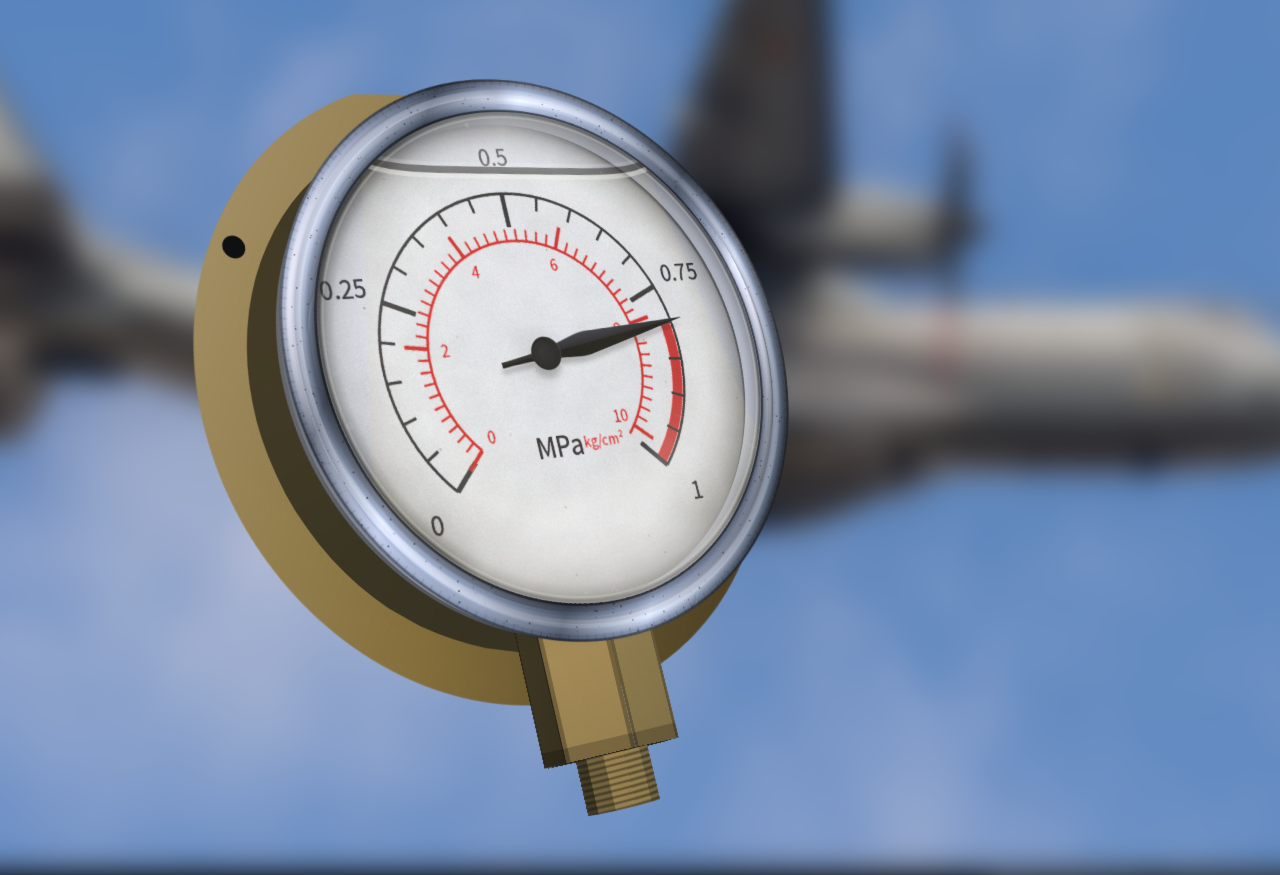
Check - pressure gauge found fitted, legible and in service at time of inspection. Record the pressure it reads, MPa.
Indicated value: 0.8 MPa
